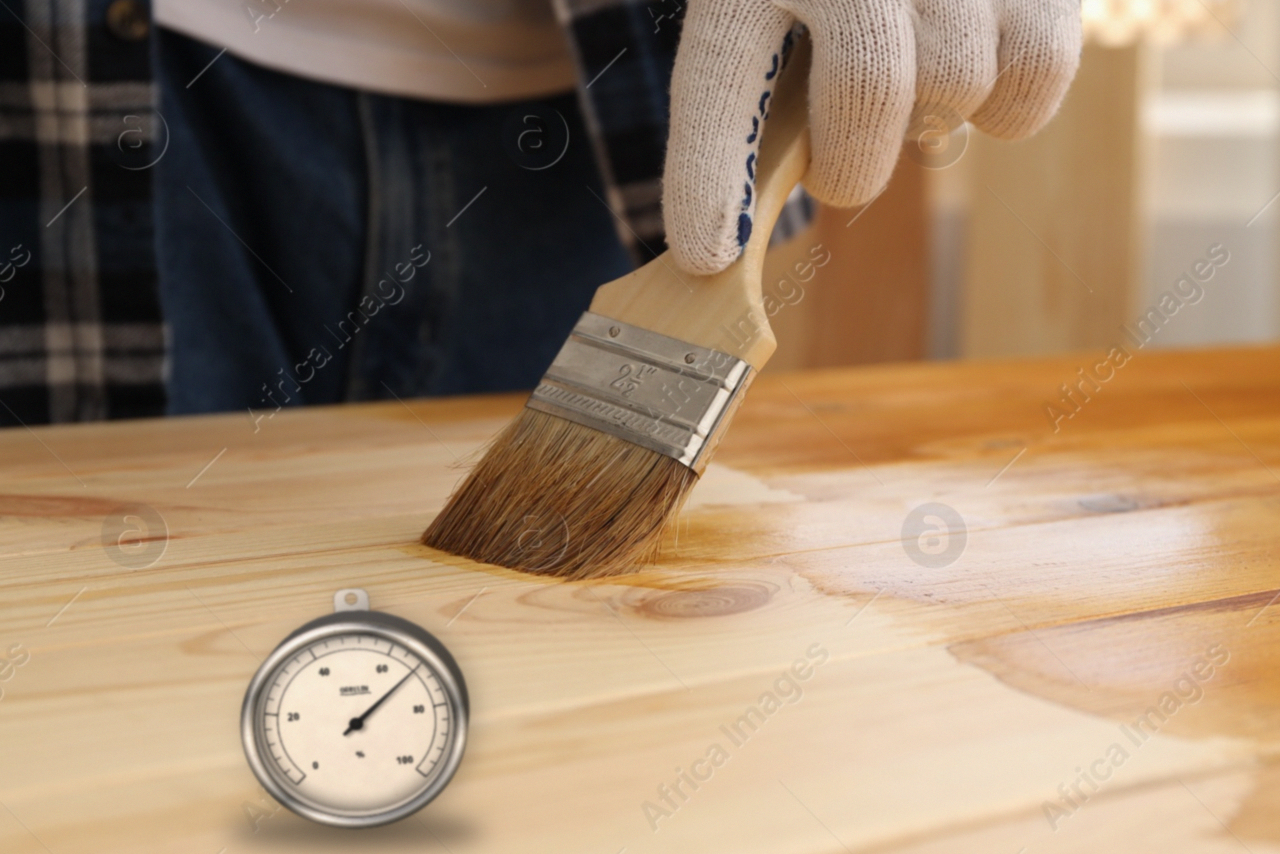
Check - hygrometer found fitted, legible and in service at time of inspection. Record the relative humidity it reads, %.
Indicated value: 68 %
